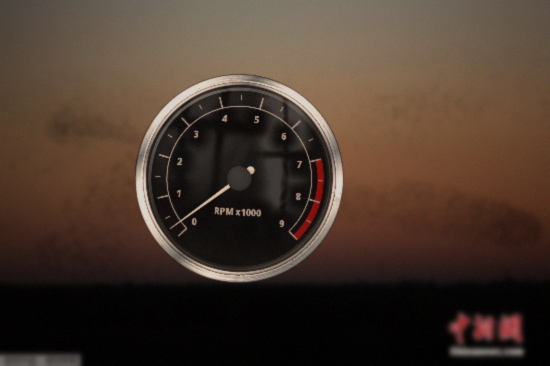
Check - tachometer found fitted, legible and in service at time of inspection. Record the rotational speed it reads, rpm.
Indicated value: 250 rpm
